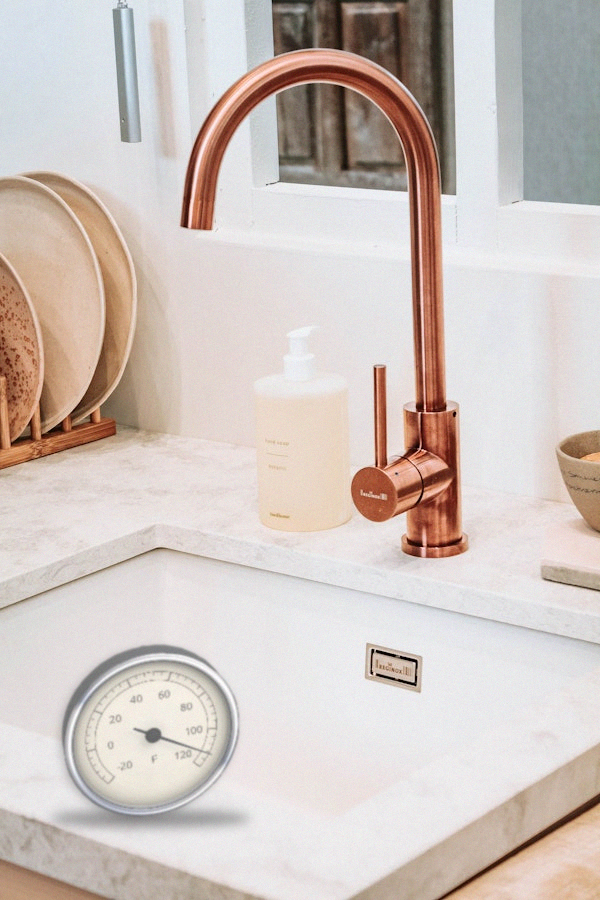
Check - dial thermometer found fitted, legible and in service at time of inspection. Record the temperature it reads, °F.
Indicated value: 112 °F
